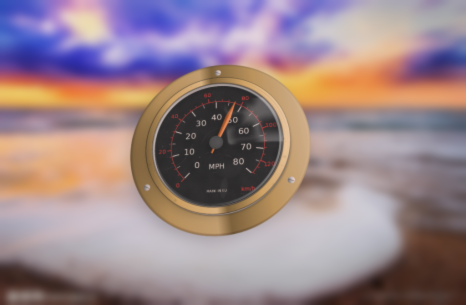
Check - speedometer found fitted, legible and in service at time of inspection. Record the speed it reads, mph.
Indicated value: 47.5 mph
